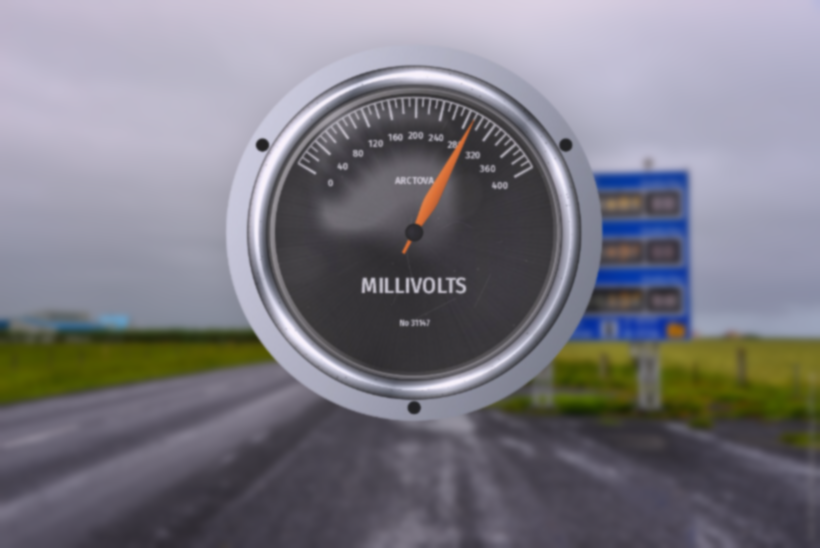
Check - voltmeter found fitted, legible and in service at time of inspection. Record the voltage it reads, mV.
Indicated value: 290 mV
